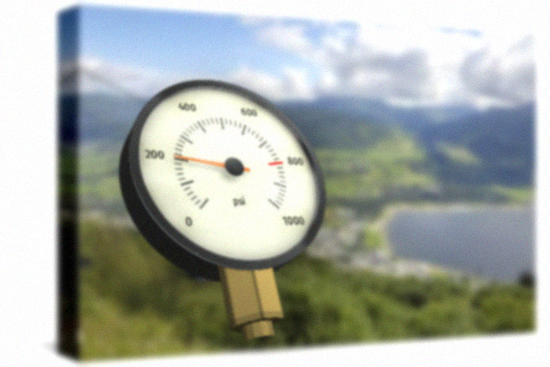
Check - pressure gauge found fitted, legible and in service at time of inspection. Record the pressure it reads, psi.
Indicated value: 200 psi
